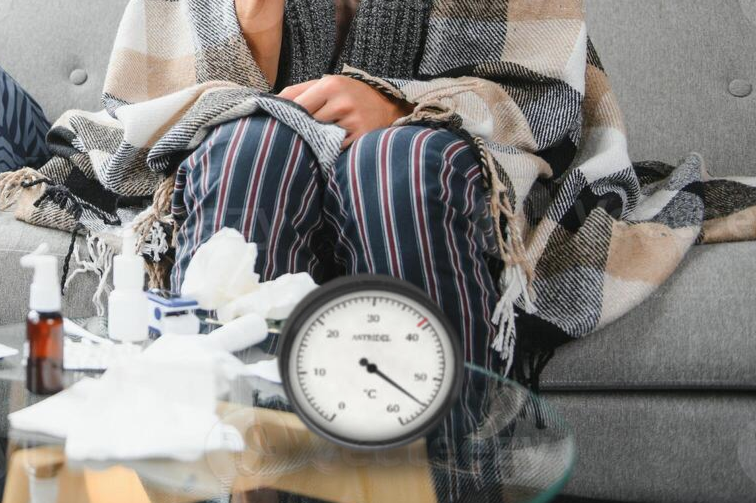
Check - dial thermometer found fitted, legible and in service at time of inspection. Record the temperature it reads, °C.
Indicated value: 55 °C
